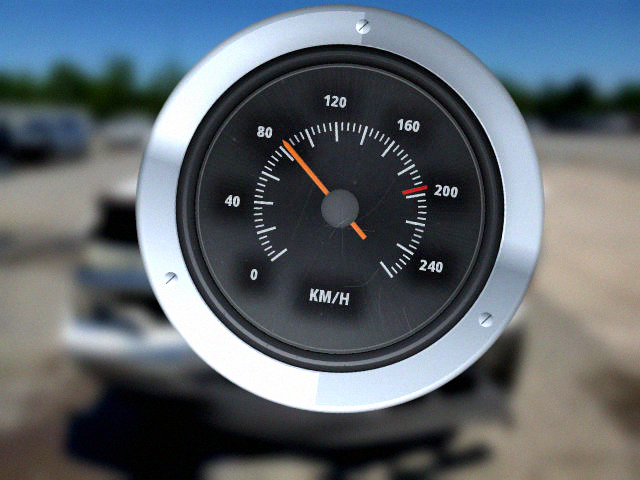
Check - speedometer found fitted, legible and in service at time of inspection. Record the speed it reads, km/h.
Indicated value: 84 km/h
